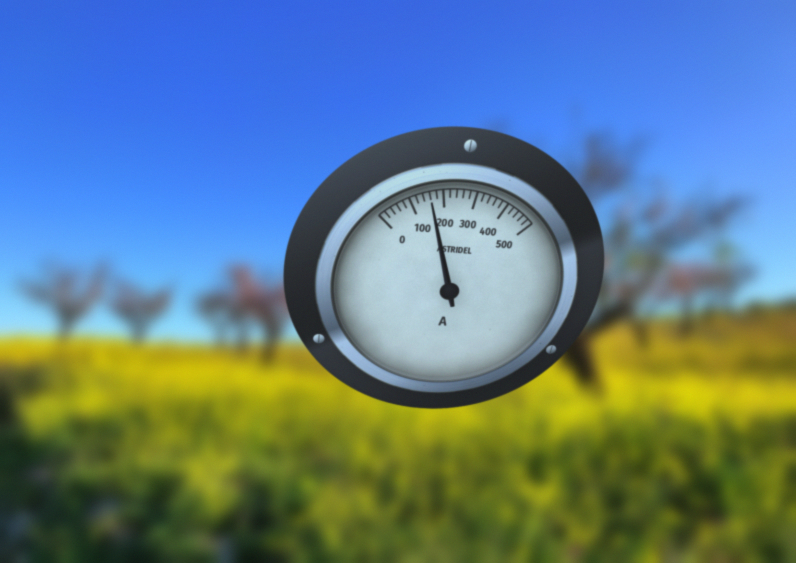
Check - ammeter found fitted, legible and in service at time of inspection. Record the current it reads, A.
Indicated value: 160 A
